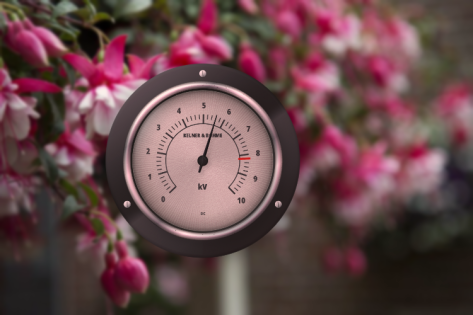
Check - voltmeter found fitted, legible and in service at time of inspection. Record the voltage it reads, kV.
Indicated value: 5.6 kV
